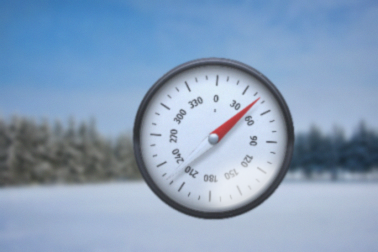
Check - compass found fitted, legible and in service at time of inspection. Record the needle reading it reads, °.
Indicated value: 45 °
